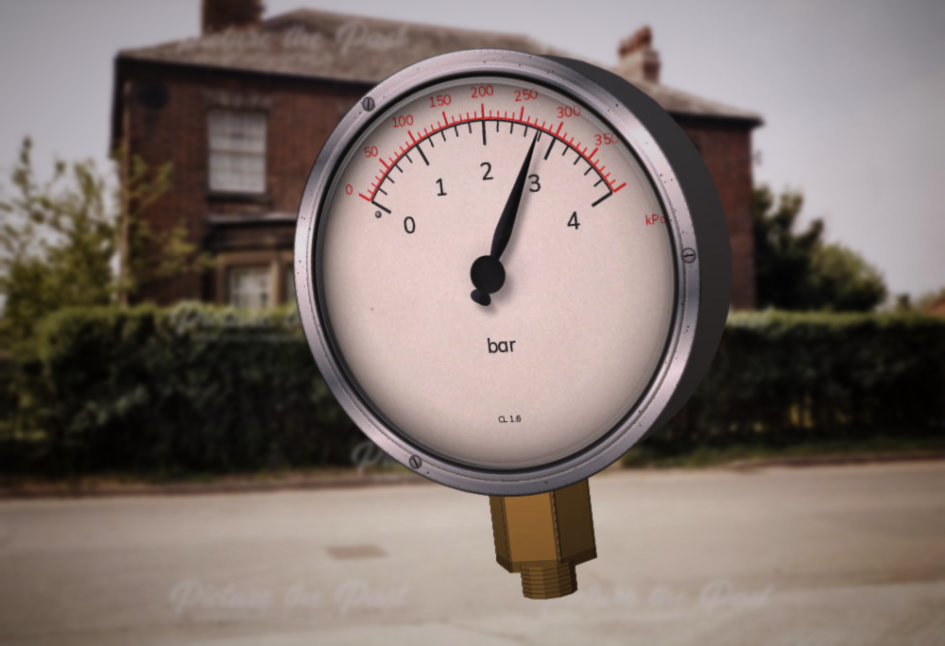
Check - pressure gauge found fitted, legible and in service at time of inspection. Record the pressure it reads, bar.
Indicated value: 2.8 bar
